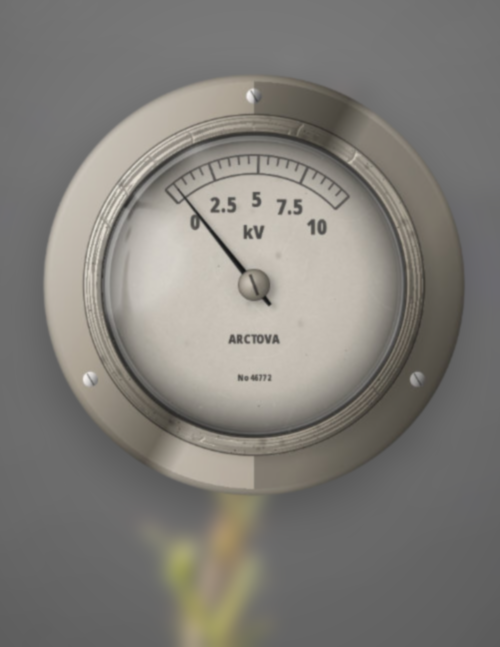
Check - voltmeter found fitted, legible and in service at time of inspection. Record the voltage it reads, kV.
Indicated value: 0.5 kV
